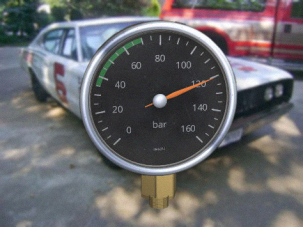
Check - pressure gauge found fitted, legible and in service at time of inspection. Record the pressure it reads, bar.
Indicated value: 120 bar
